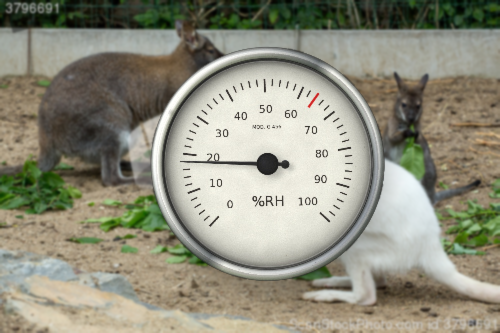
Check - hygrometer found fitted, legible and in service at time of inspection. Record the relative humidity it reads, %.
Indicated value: 18 %
